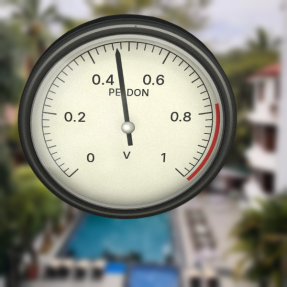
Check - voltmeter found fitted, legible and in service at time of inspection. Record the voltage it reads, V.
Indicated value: 0.47 V
